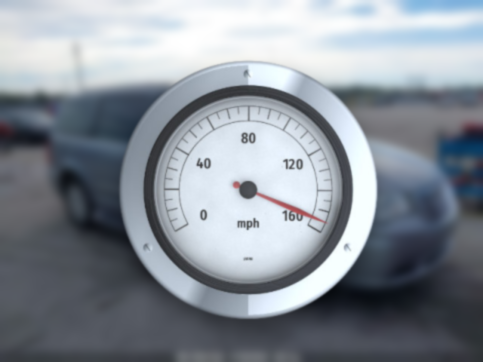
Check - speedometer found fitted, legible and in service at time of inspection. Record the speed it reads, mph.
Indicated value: 155 mph
